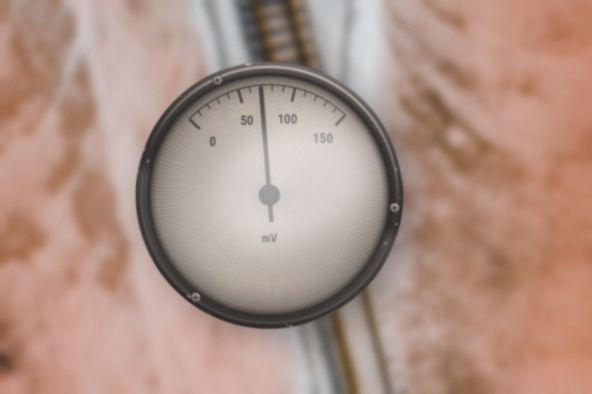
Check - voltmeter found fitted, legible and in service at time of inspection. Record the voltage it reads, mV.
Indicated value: 70 mV
